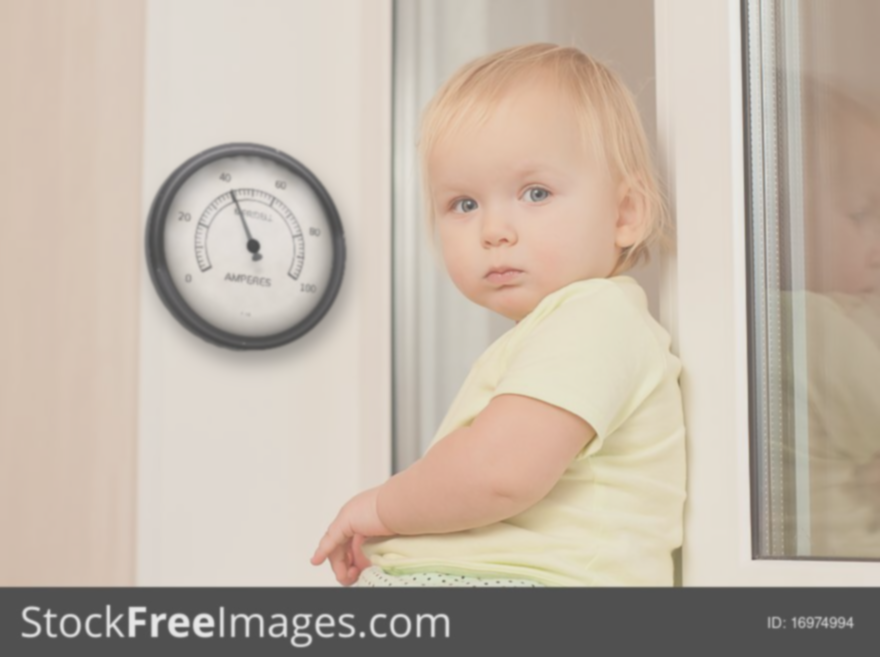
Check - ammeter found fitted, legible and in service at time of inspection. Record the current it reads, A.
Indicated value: 40 A
